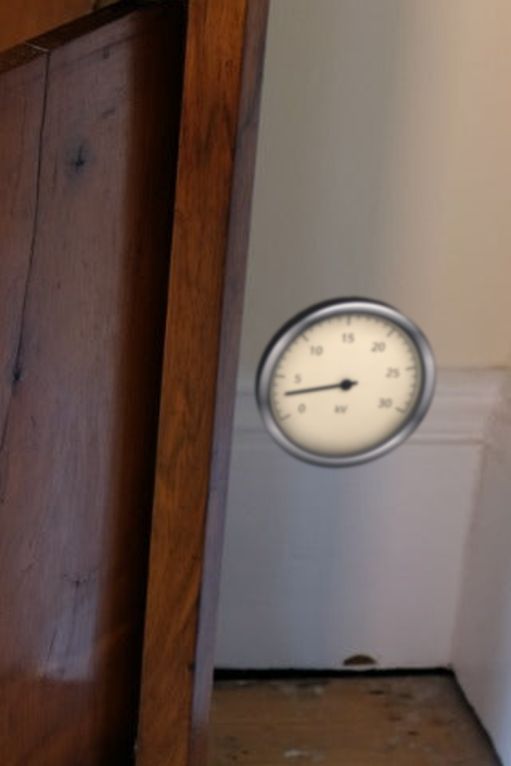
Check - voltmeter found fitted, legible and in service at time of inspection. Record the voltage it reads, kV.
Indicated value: 3 kV
